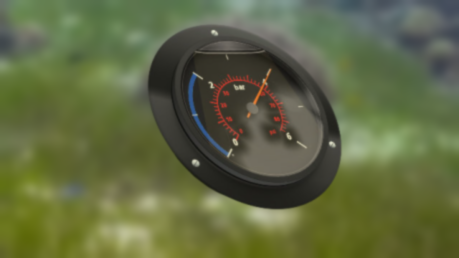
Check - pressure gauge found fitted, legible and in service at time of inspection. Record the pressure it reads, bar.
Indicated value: 4 bar
